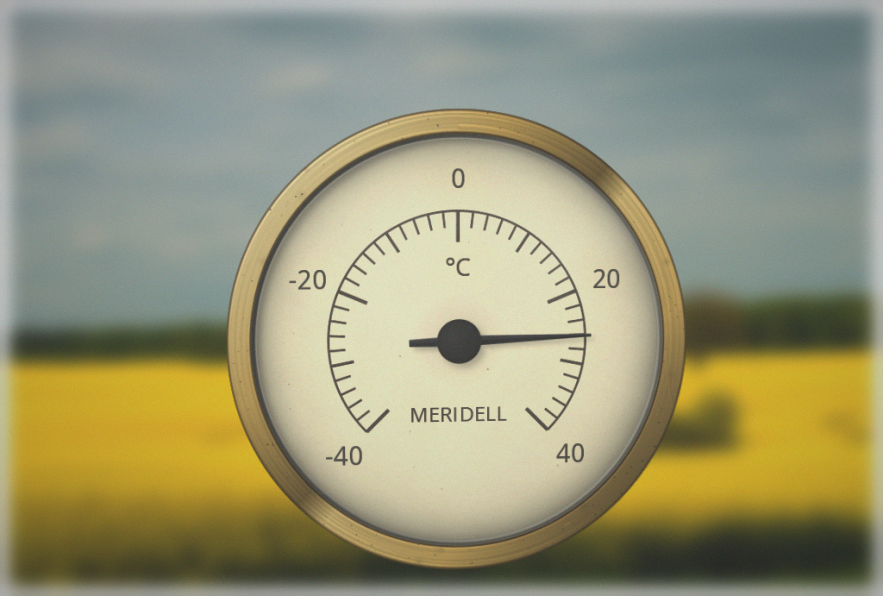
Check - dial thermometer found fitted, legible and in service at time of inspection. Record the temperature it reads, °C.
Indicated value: 26 °C
